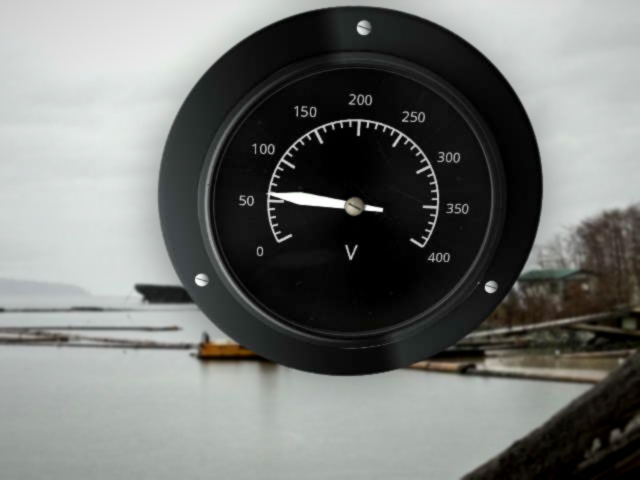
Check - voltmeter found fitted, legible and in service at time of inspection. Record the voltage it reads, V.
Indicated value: 60 V
